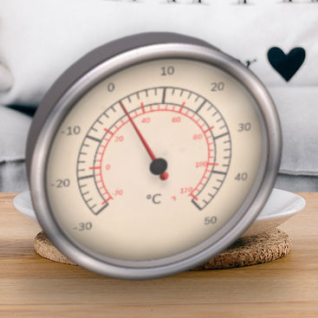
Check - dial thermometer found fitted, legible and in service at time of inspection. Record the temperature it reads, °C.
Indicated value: 0 °C
